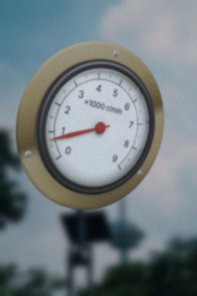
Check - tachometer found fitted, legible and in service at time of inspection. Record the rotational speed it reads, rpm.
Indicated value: 750 rpm
